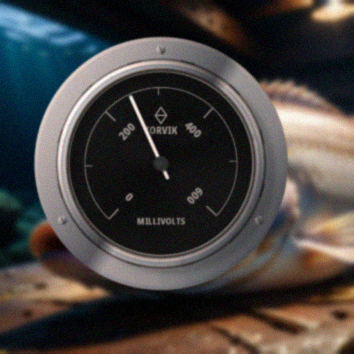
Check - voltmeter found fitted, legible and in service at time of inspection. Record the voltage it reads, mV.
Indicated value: 250 mV
